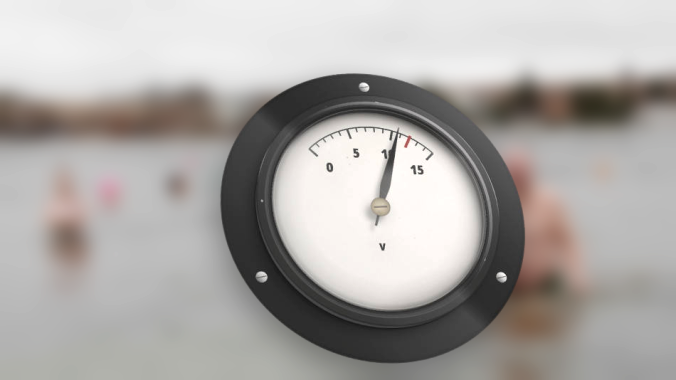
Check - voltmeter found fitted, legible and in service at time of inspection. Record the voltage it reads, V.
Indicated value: 10.5 V
